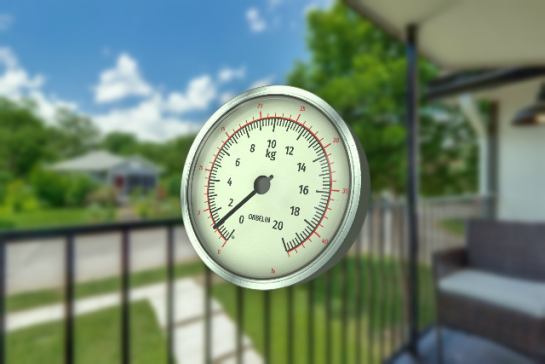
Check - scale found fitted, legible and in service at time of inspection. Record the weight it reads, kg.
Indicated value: 1 kg
